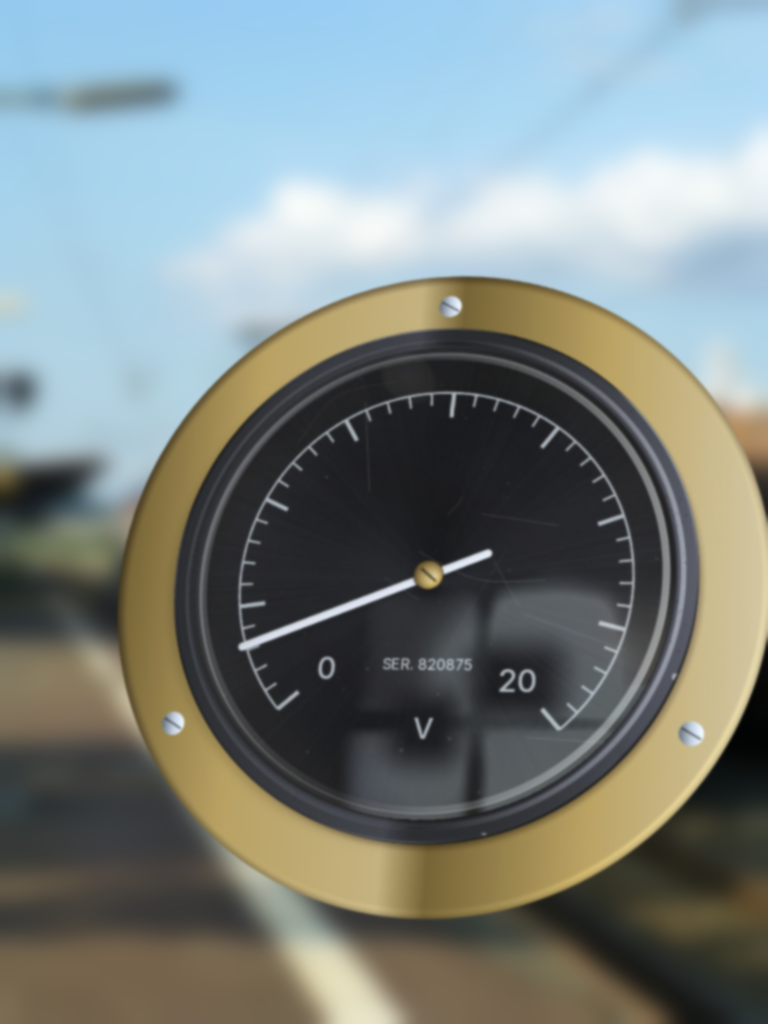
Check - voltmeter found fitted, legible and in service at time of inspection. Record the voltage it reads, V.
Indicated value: 1.5 V
